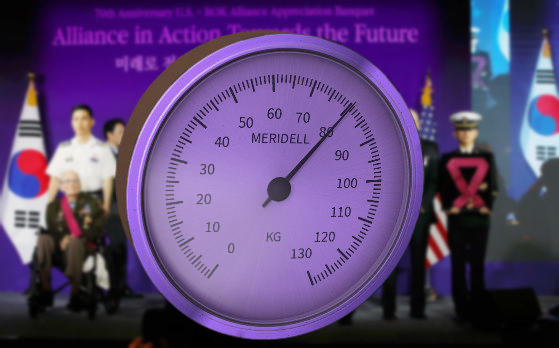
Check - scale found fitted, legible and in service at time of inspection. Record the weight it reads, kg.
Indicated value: 80 kg
